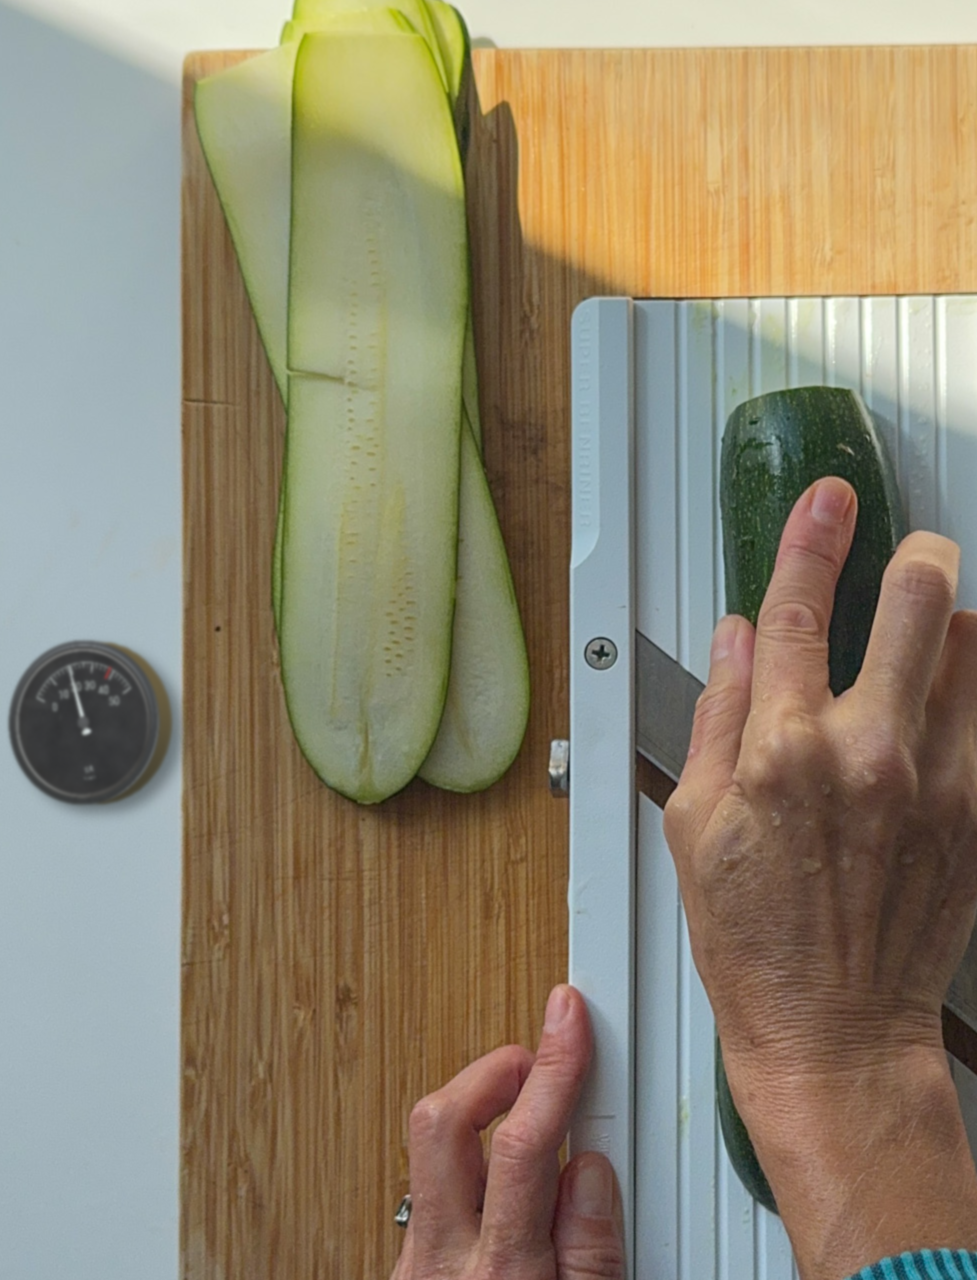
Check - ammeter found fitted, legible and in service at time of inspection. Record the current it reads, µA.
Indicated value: 20 µA
